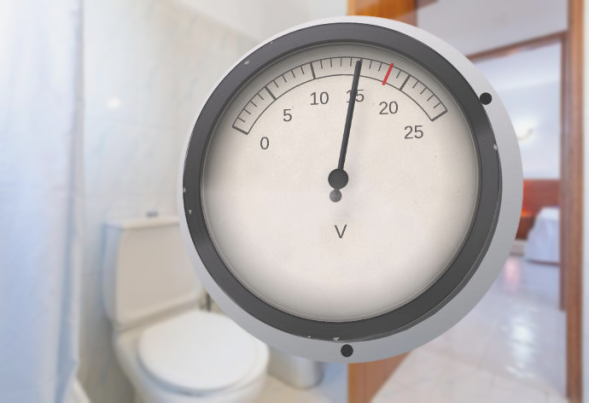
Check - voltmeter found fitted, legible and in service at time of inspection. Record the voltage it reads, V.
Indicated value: 15 V
